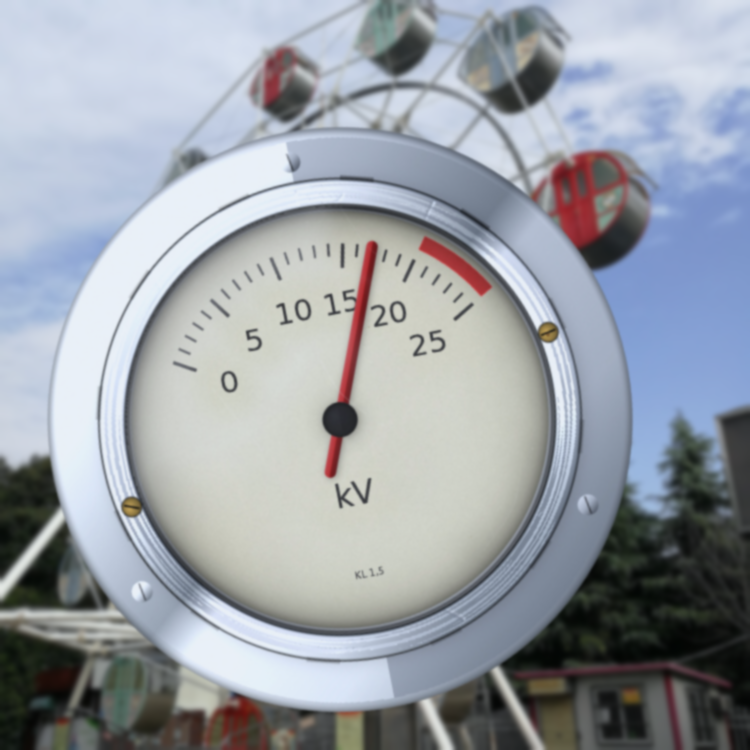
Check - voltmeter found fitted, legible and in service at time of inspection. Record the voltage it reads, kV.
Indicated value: 17 kV
